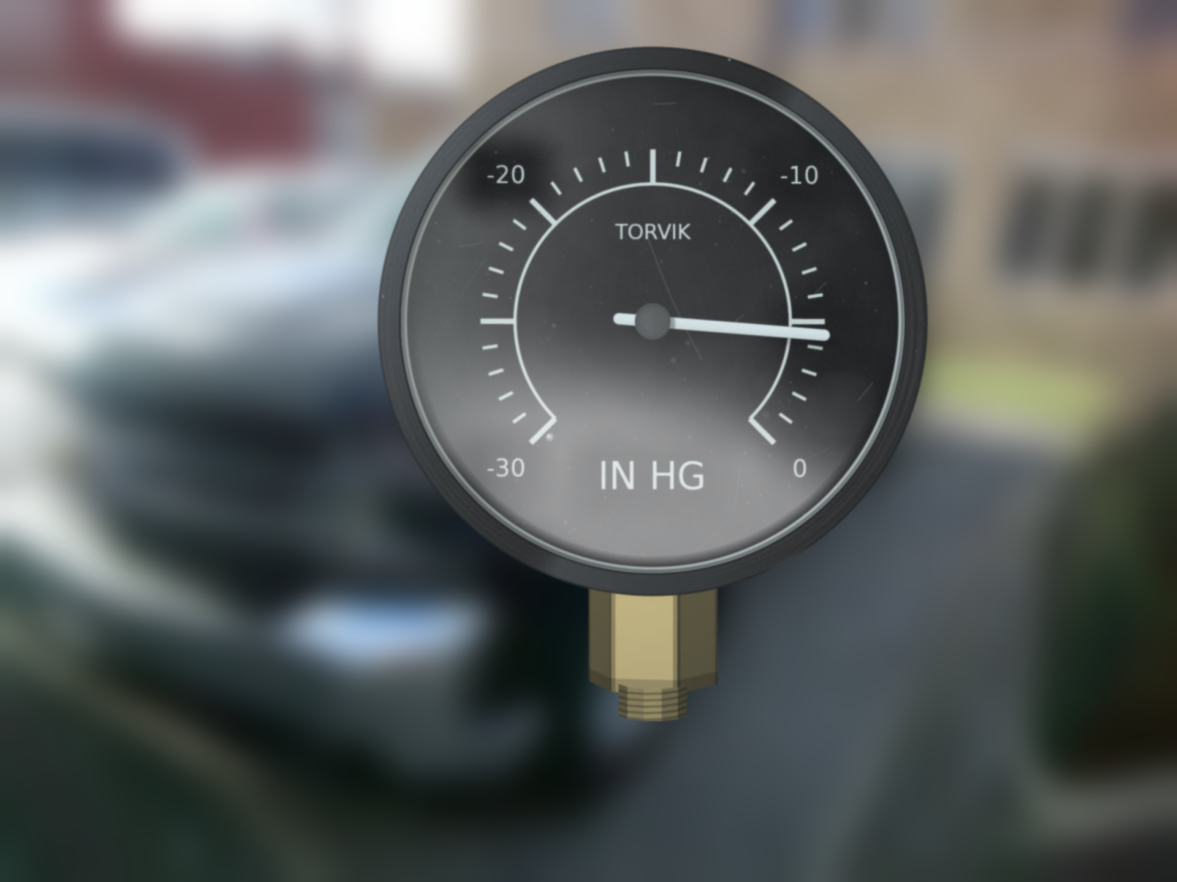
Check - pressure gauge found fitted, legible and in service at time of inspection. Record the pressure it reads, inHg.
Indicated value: -4.5 inHg
